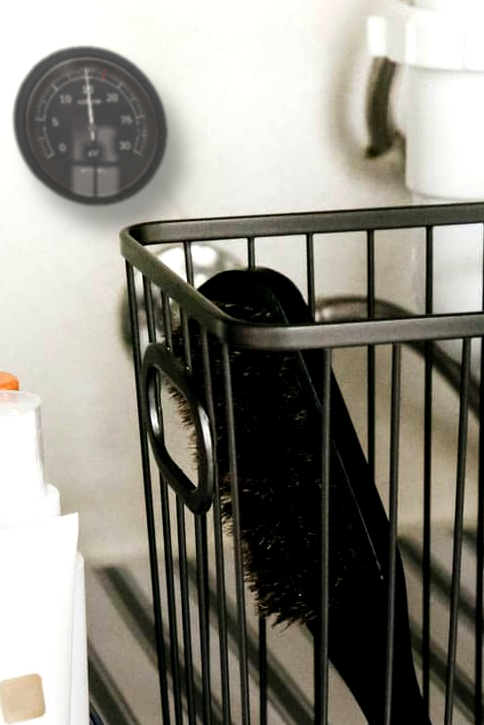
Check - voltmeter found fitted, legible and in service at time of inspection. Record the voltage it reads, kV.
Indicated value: 15 kV
